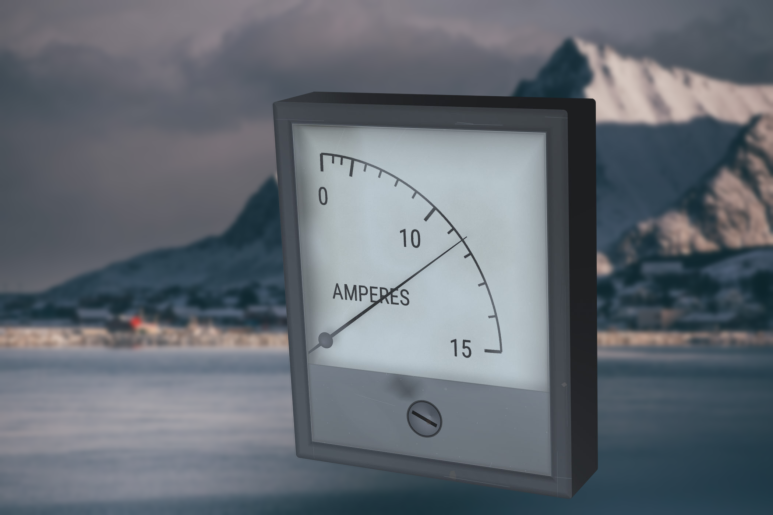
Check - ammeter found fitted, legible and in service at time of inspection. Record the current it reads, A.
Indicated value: 11.5 A
